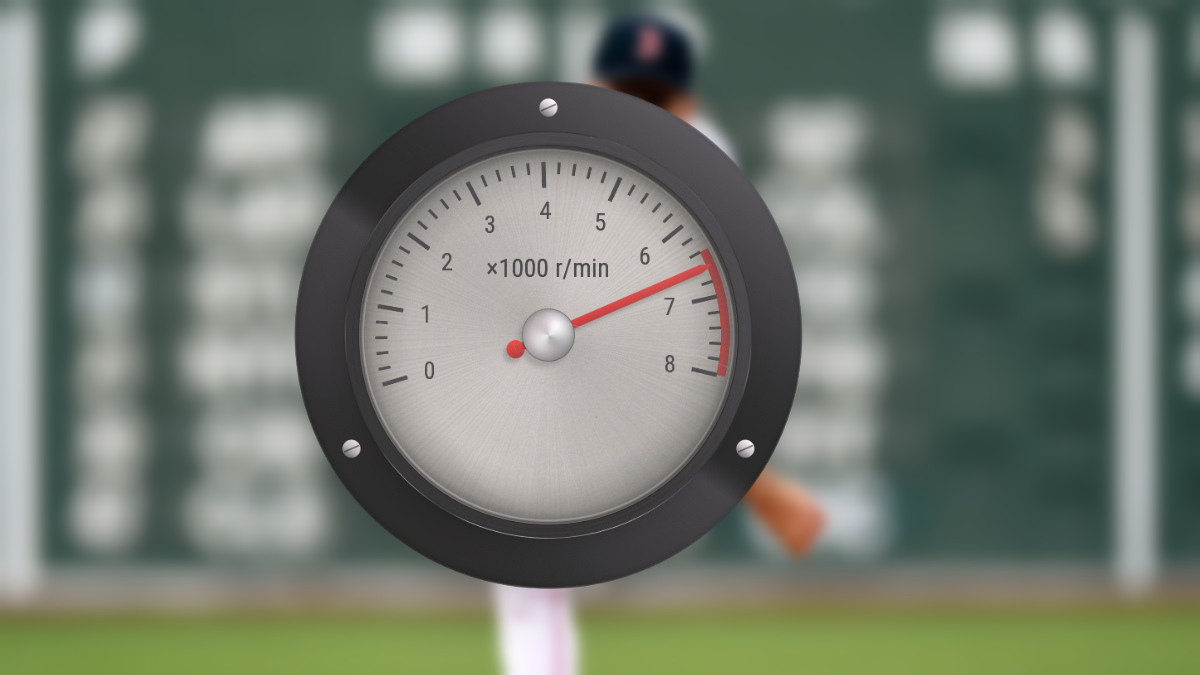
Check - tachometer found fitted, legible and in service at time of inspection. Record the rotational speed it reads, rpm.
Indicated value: 6600 rpm
